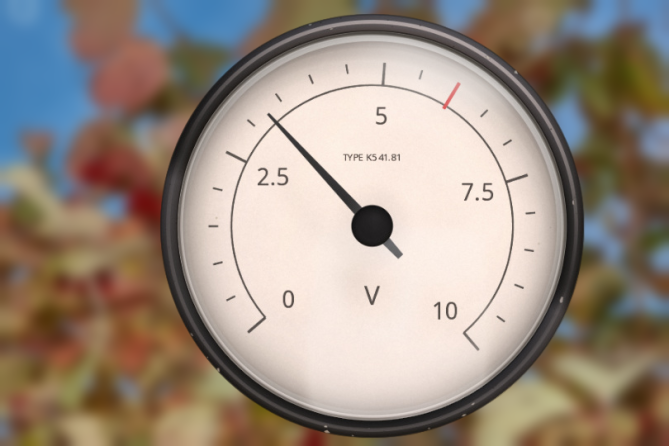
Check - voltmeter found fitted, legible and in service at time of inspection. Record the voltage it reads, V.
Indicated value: 3.25 V
